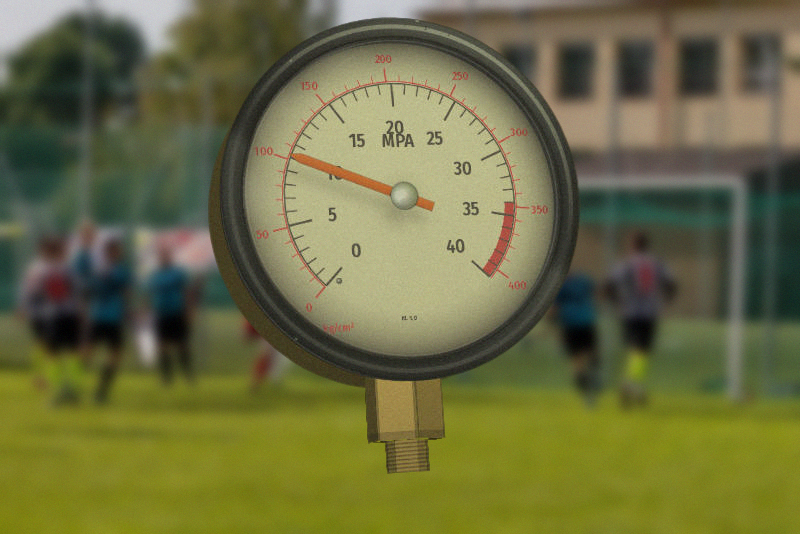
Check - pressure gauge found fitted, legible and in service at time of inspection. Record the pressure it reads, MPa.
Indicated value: 10 MPa
